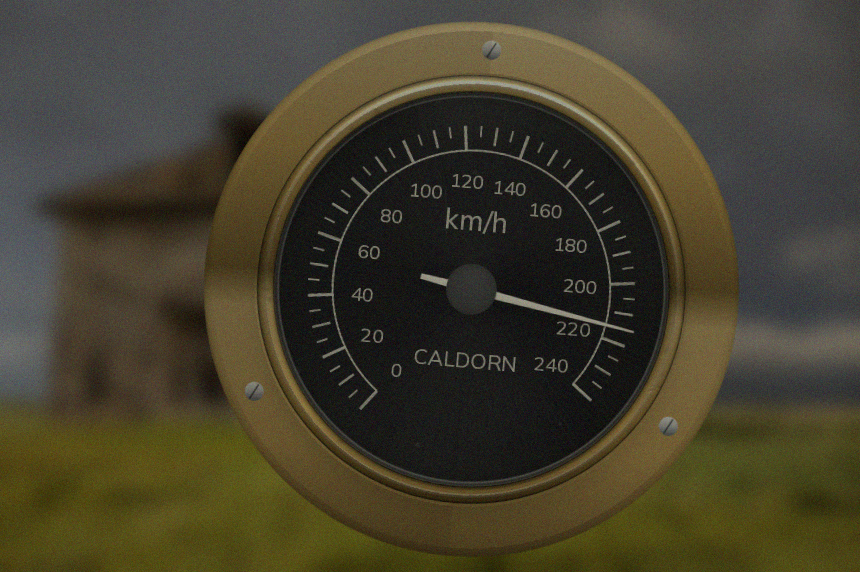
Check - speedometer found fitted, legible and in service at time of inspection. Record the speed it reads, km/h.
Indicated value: 215 km/h
